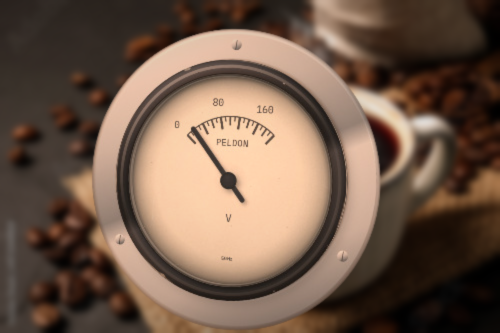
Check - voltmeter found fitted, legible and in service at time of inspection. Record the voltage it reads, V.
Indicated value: 20 V
